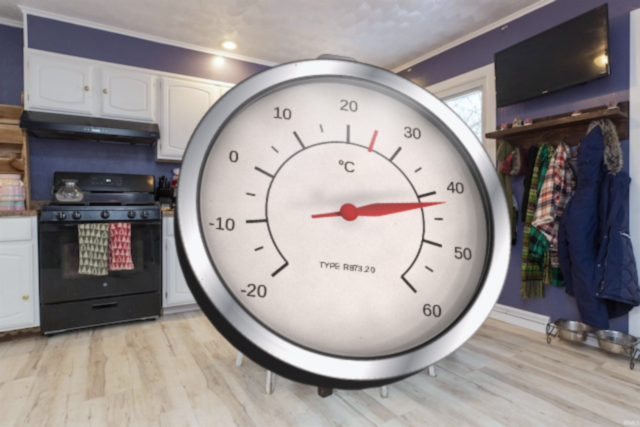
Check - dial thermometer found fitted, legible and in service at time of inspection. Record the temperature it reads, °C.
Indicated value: 42.5 °C
